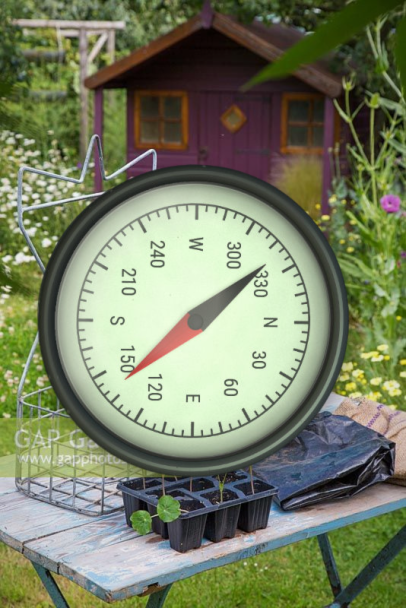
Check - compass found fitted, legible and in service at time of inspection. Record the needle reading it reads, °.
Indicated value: 140 °
